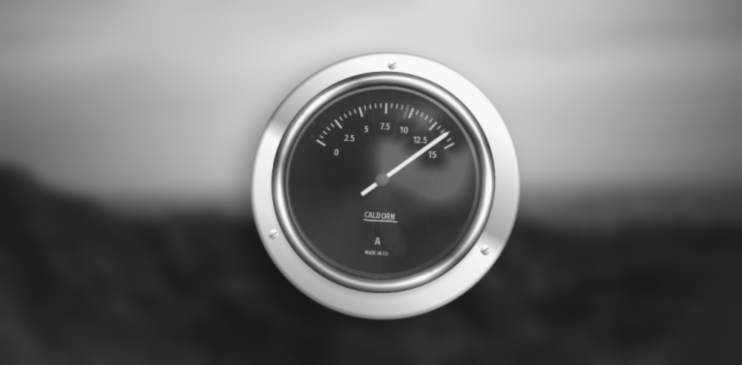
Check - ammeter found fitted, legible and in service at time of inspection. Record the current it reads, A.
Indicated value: 14 A
